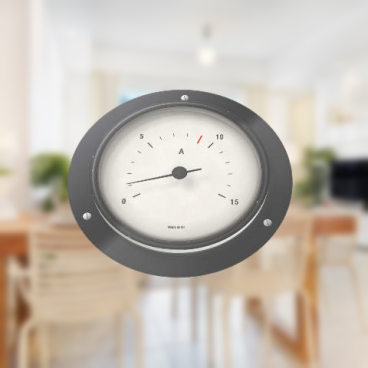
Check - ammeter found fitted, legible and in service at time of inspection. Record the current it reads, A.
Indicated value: 1 A
